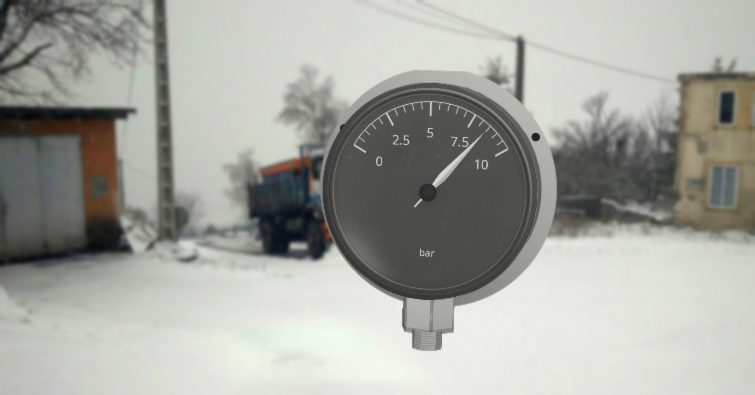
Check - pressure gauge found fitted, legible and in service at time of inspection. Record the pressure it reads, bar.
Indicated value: 8.5 bar
